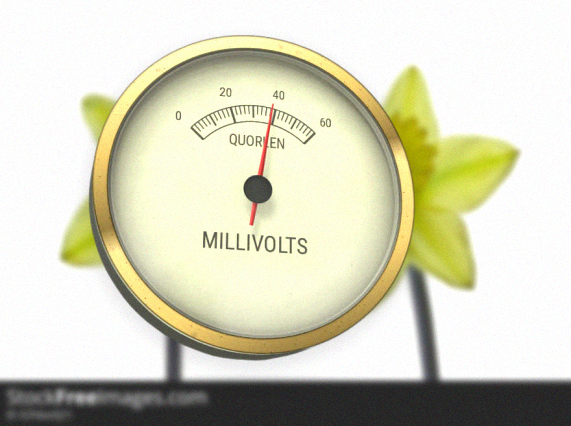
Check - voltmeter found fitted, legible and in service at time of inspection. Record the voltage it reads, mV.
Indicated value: 38 mV
